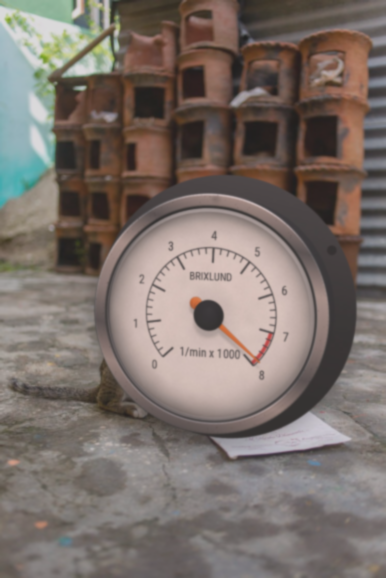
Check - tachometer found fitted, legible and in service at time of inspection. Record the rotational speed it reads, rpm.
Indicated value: 7800 rpm
